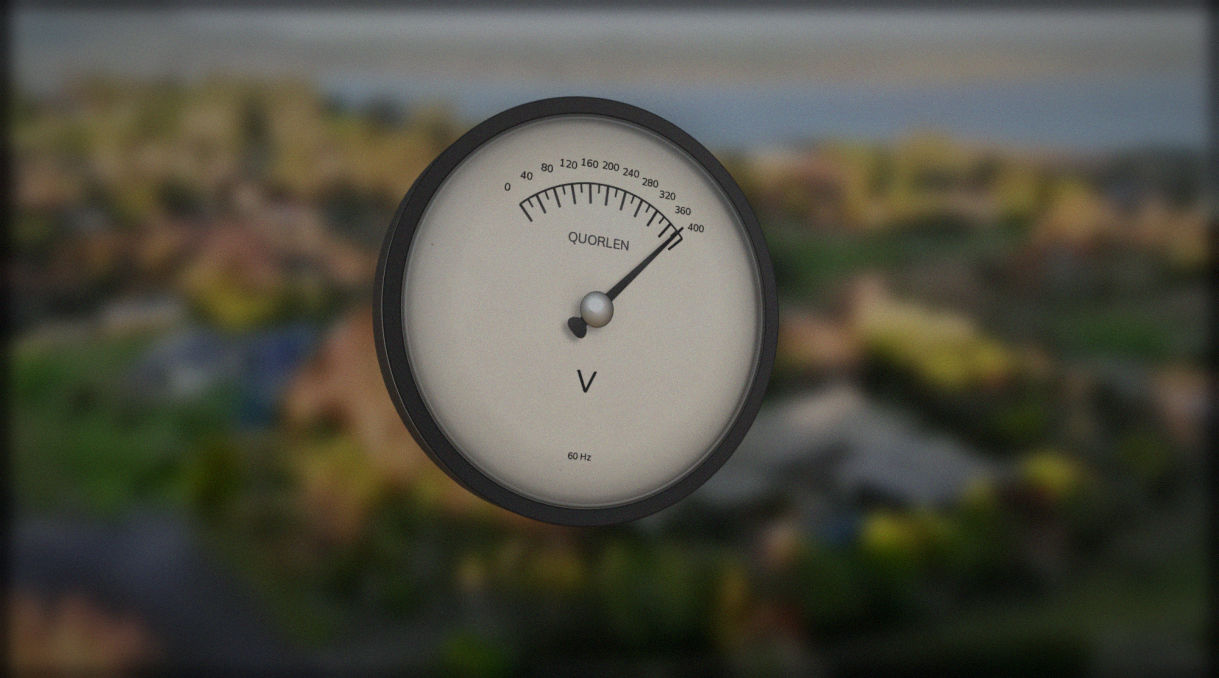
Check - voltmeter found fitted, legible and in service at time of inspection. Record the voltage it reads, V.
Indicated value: 380 V
